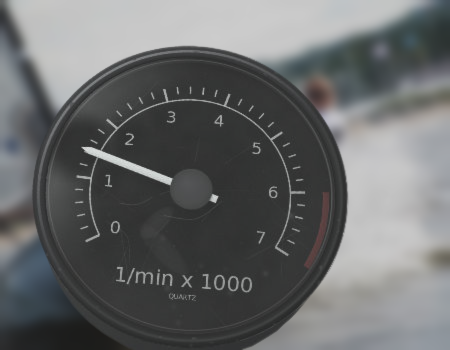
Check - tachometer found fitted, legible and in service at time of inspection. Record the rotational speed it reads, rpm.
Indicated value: 1400 rpm
